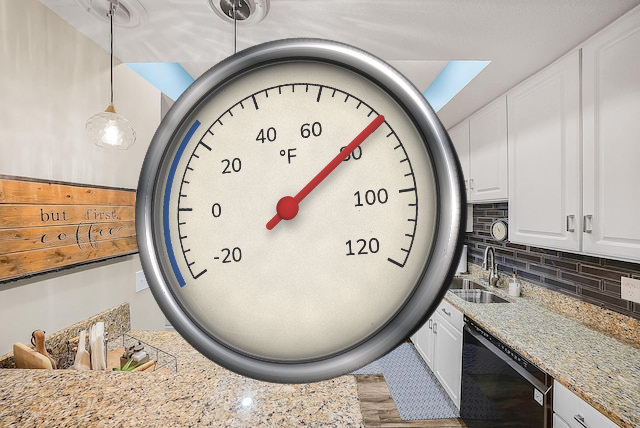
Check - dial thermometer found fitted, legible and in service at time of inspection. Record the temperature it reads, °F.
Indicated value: 80 °F
